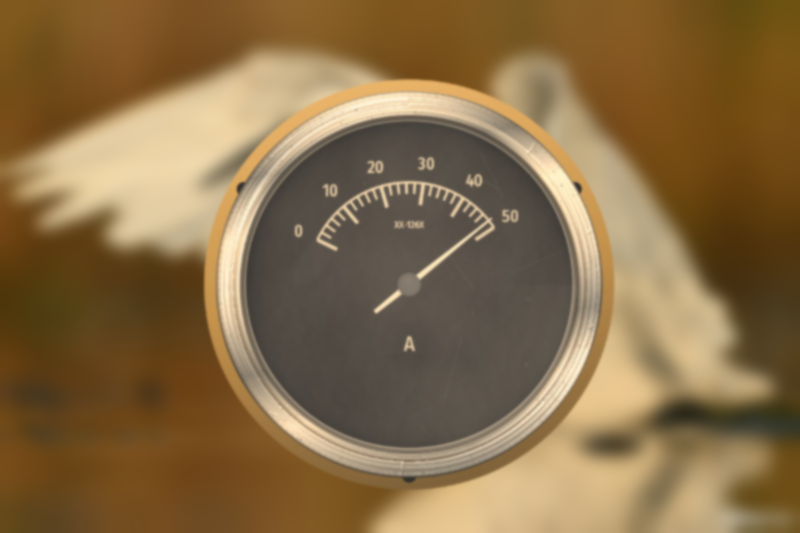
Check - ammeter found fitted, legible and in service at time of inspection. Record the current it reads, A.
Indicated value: 48 A
